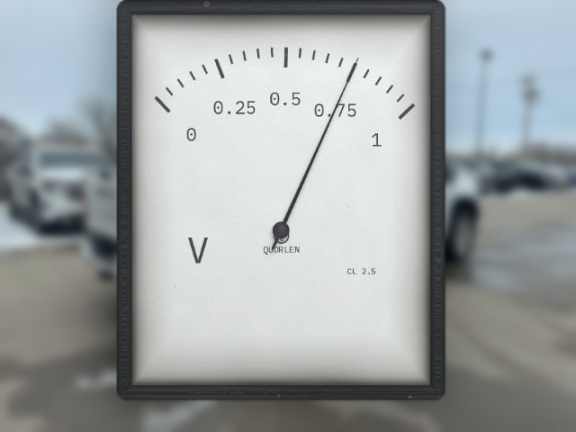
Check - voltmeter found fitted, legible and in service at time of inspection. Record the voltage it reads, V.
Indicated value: 0.75 V
